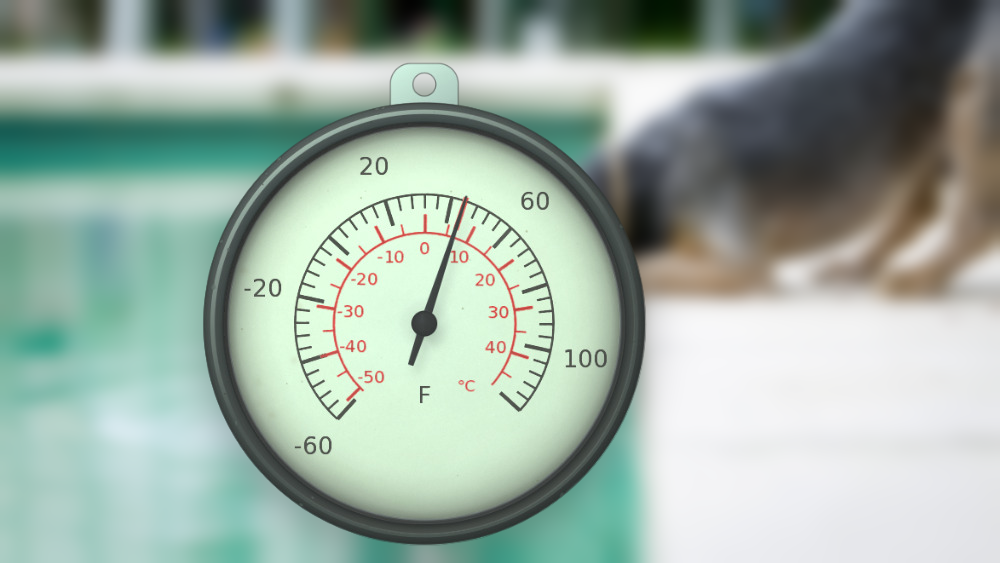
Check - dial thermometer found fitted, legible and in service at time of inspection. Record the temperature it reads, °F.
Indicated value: 44 °F
